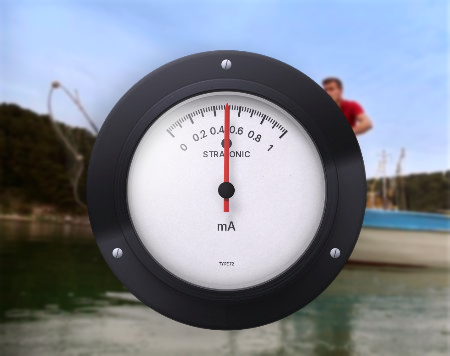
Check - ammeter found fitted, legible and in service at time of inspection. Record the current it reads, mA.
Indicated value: 0.5 mA
